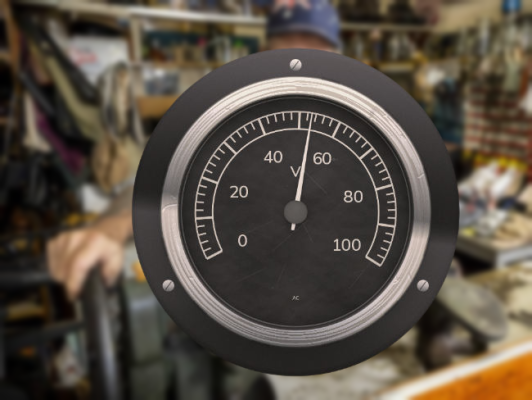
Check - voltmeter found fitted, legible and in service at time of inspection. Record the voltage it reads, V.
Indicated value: 53 V
